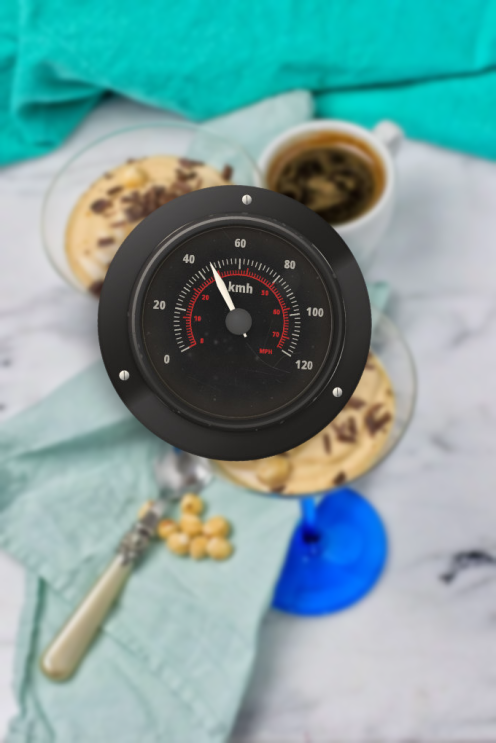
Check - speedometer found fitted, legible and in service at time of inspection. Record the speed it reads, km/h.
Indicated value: 46 km/h
